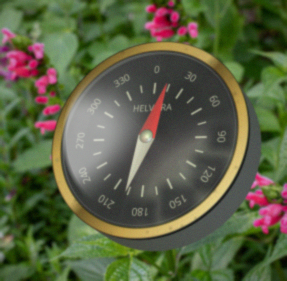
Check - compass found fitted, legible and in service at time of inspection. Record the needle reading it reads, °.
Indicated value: 15 °
